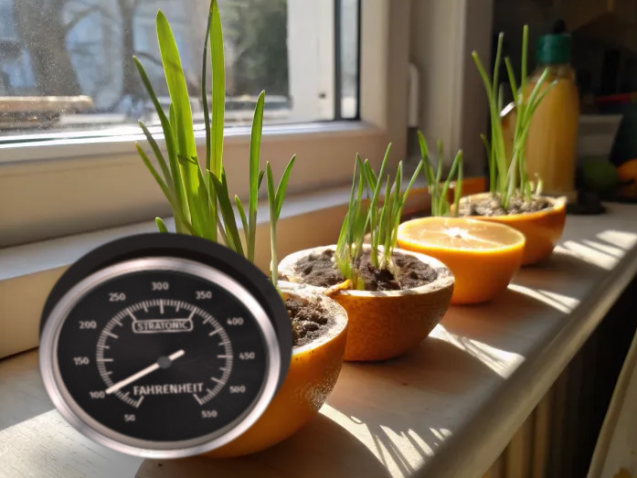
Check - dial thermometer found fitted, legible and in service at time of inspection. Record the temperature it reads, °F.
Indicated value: 100 °F
